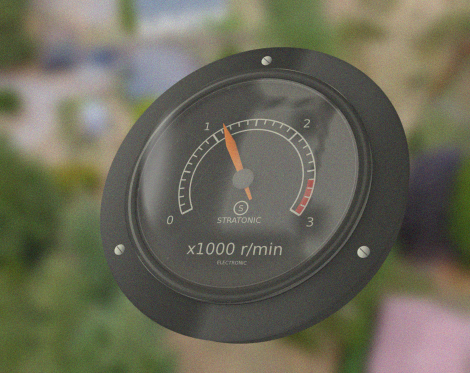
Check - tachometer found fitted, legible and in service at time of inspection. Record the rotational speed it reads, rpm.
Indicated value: 1150 rpm
